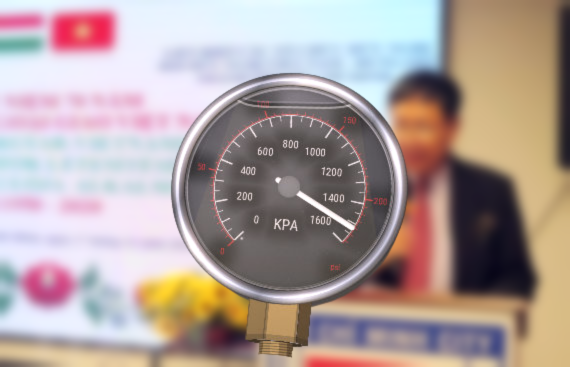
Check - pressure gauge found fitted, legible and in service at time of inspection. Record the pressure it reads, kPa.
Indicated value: 1525 kPa
